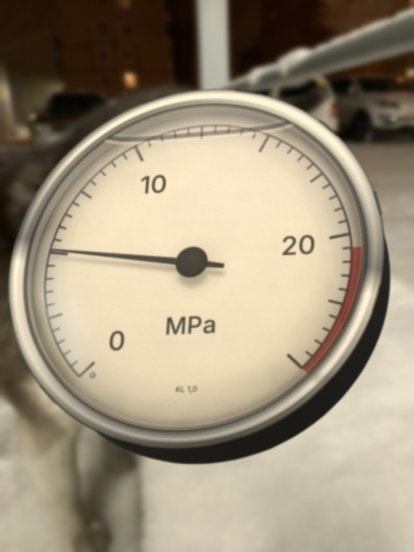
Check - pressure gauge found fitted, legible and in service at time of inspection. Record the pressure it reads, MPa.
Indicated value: 5 MPa
